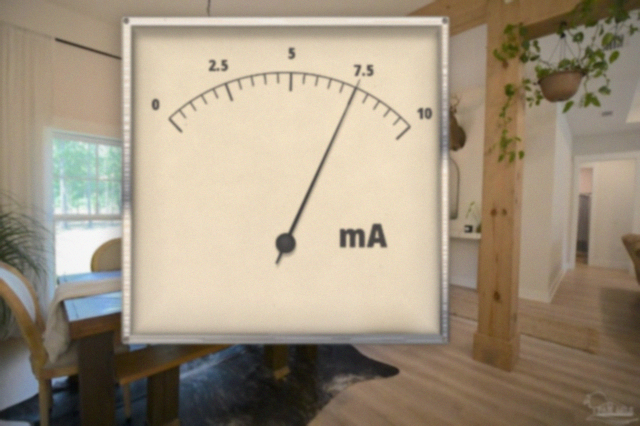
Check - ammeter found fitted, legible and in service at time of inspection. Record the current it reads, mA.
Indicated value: 7.5 mA
